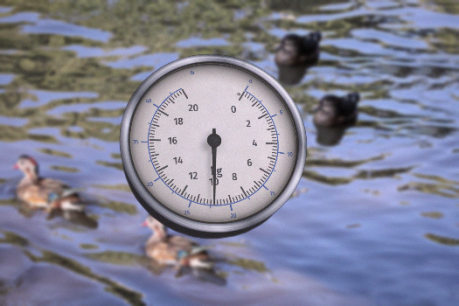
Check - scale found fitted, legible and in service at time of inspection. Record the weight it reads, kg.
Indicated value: 10 kg
